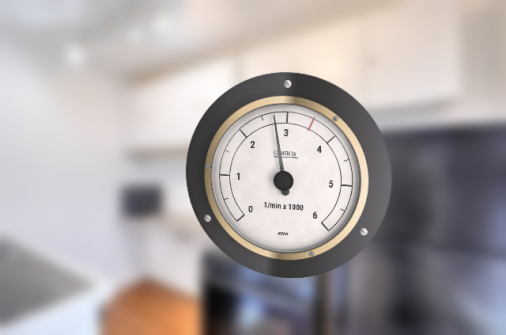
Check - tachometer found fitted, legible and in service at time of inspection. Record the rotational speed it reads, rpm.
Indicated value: 2750 rpm
